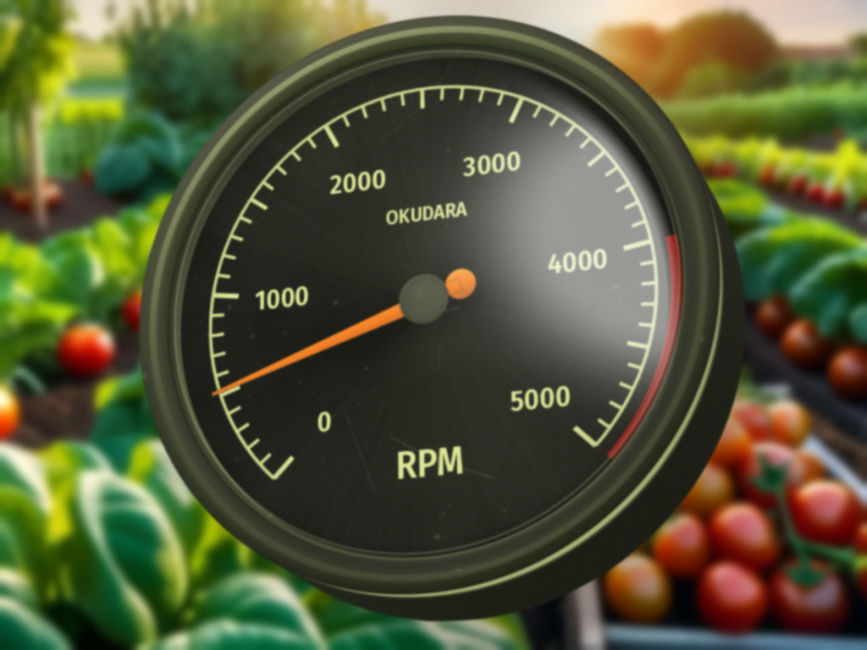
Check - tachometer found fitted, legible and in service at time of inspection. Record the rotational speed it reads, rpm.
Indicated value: 500 rpm
